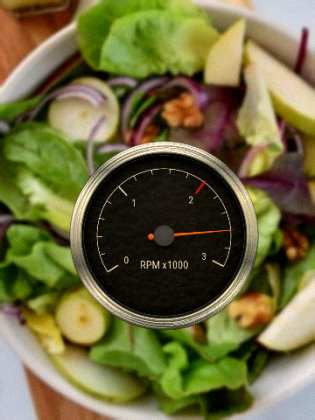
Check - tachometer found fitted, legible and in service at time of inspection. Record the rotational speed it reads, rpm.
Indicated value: 2600 rpm
